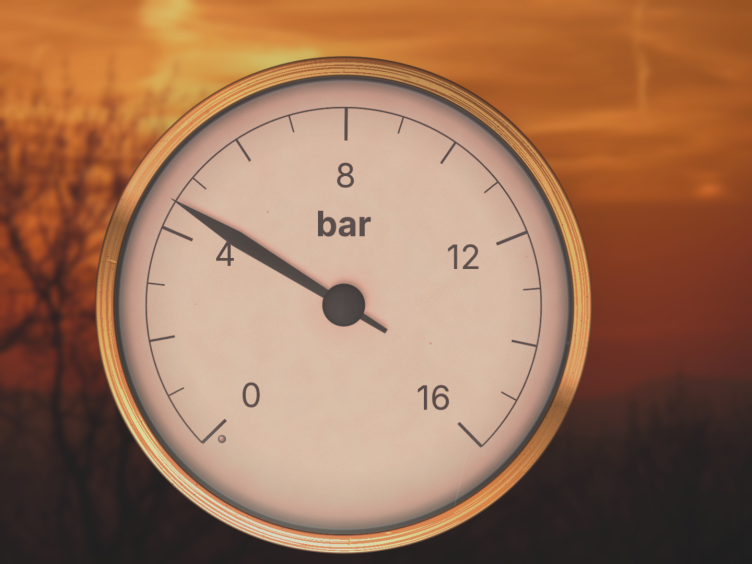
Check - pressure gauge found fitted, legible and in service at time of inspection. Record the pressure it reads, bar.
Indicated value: 4.5 bar
